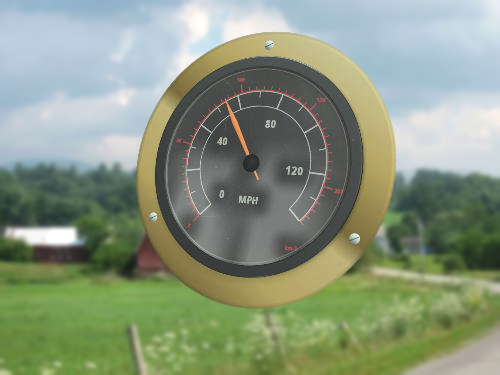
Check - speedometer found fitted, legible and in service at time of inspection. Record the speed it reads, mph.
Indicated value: 55 mph
